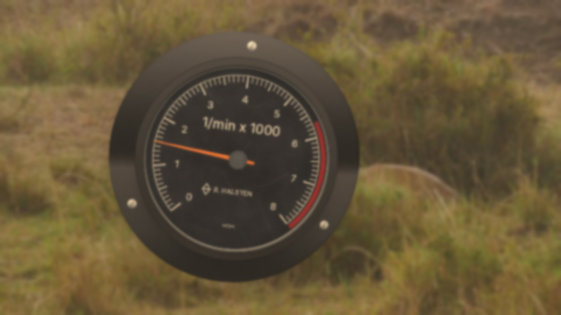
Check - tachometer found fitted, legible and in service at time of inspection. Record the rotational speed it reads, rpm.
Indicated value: 1500 rpm
